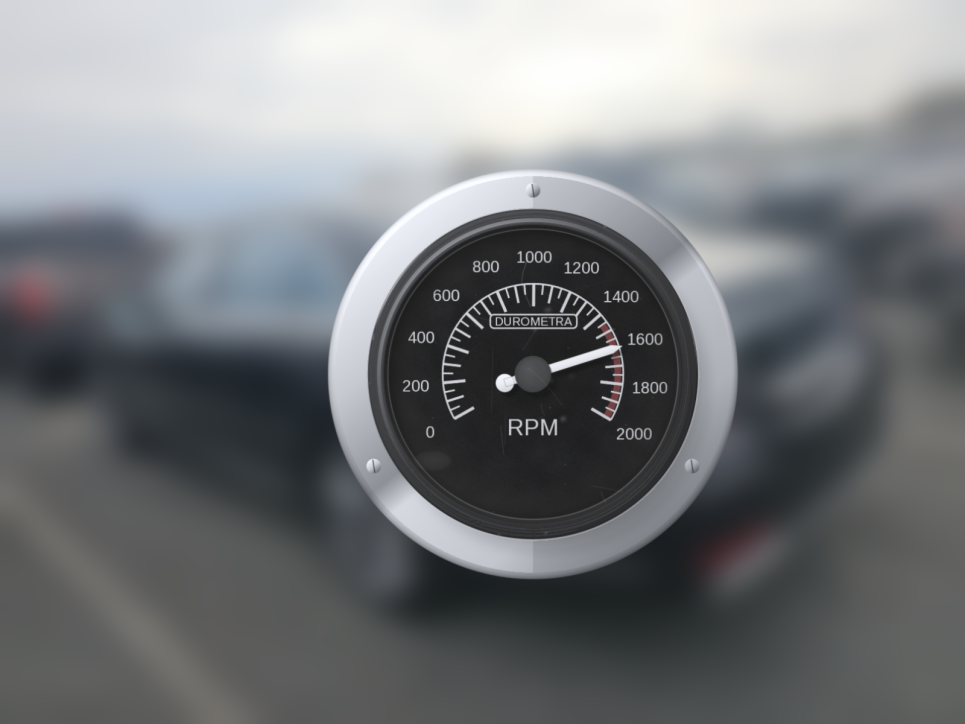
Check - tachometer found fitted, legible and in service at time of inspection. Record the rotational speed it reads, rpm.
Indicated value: 1600 rpm
